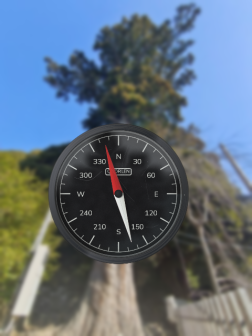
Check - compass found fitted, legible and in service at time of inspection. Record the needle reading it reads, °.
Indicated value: 345 °
